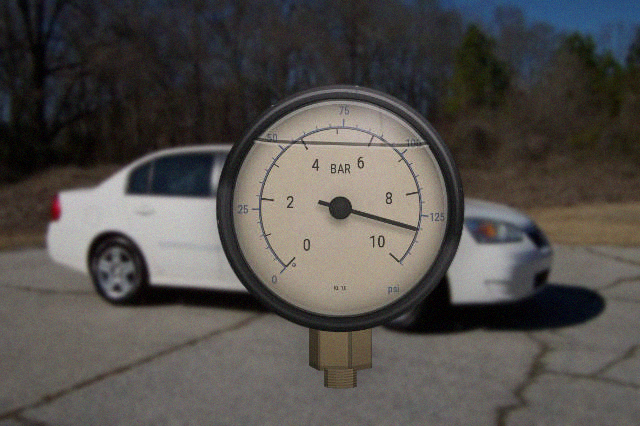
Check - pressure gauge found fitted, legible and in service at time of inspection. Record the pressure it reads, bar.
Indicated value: 9 bar
